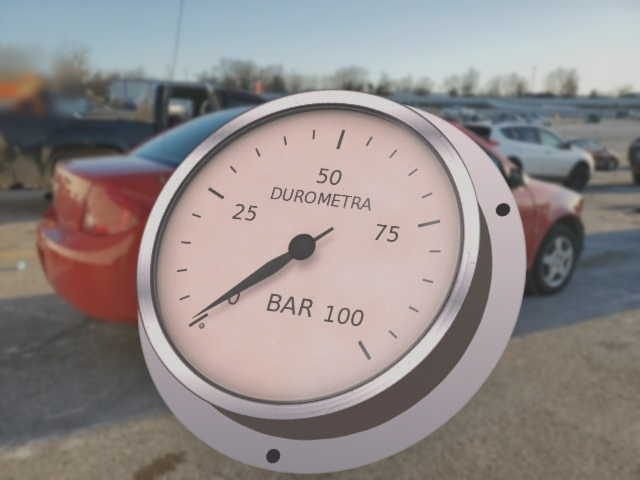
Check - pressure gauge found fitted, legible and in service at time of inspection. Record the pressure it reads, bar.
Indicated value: 0 bar
